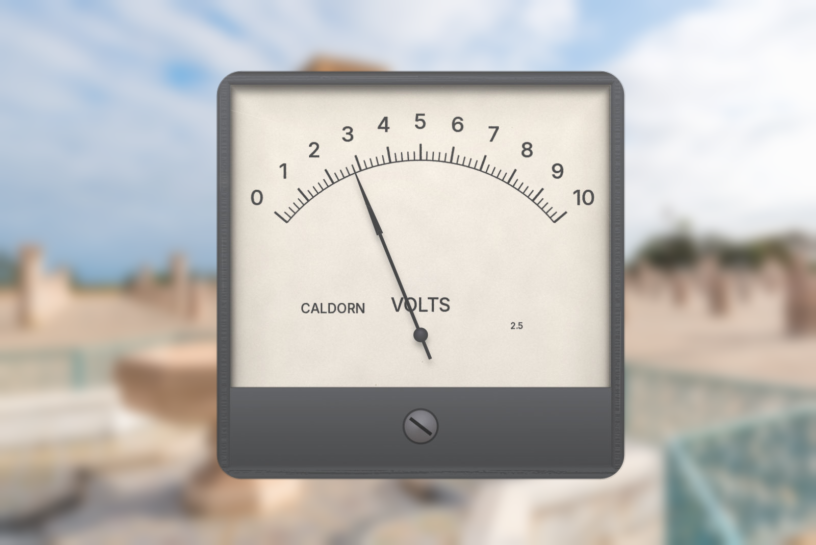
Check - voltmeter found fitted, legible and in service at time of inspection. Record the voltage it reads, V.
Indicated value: 2.8 V
